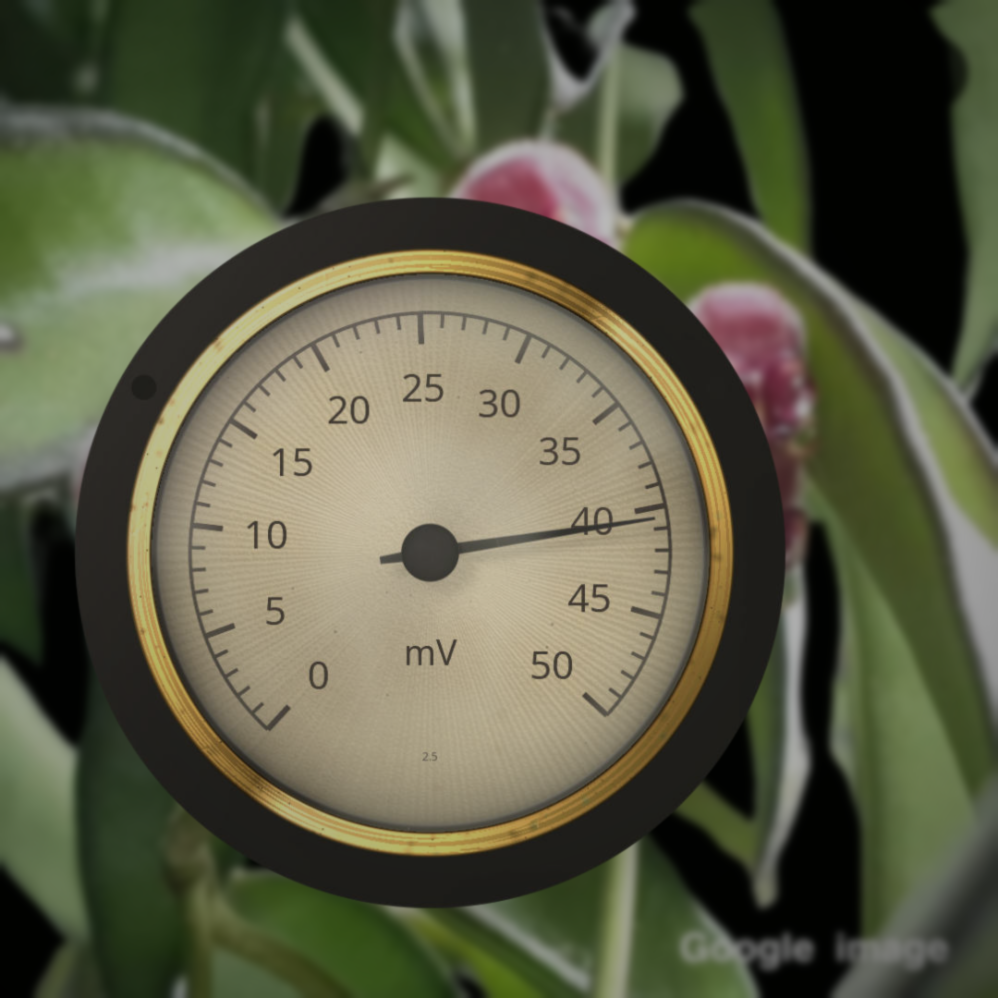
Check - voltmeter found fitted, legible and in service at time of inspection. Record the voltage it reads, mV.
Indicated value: 40.5 mV
